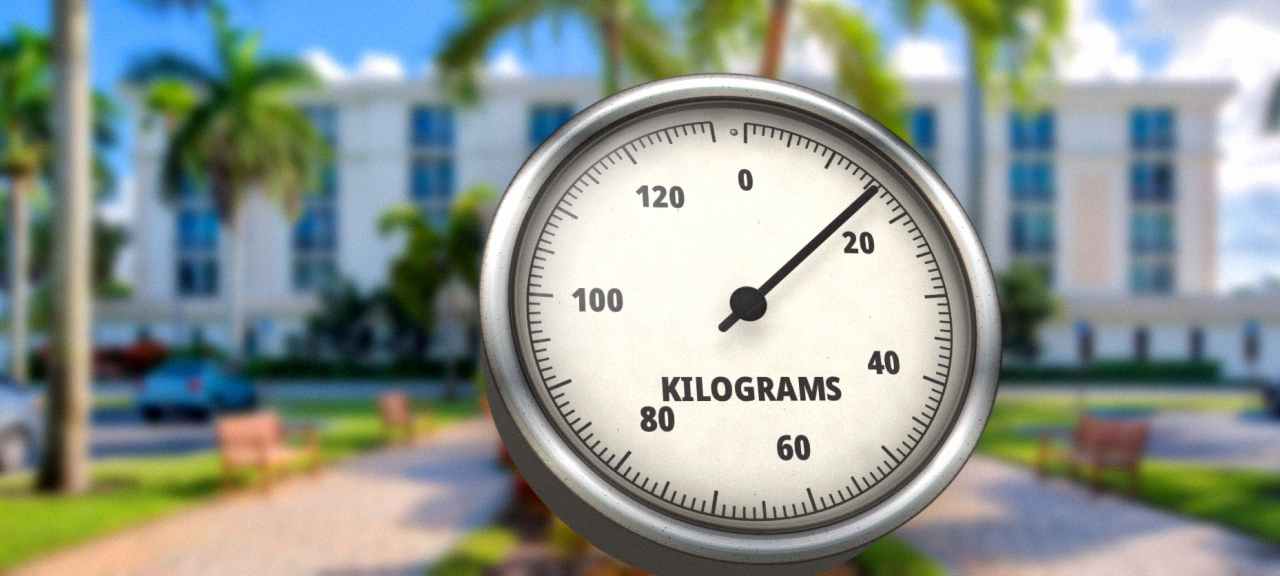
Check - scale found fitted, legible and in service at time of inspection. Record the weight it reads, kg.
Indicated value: 16 kg
